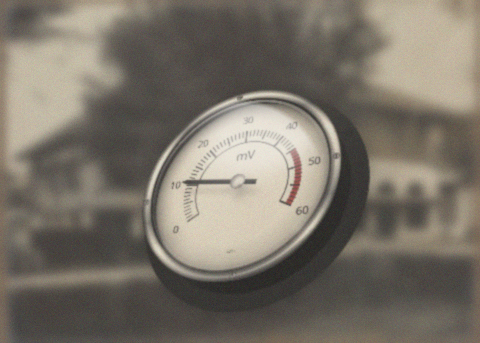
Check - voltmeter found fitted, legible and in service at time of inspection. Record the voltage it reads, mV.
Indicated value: 10 mV
